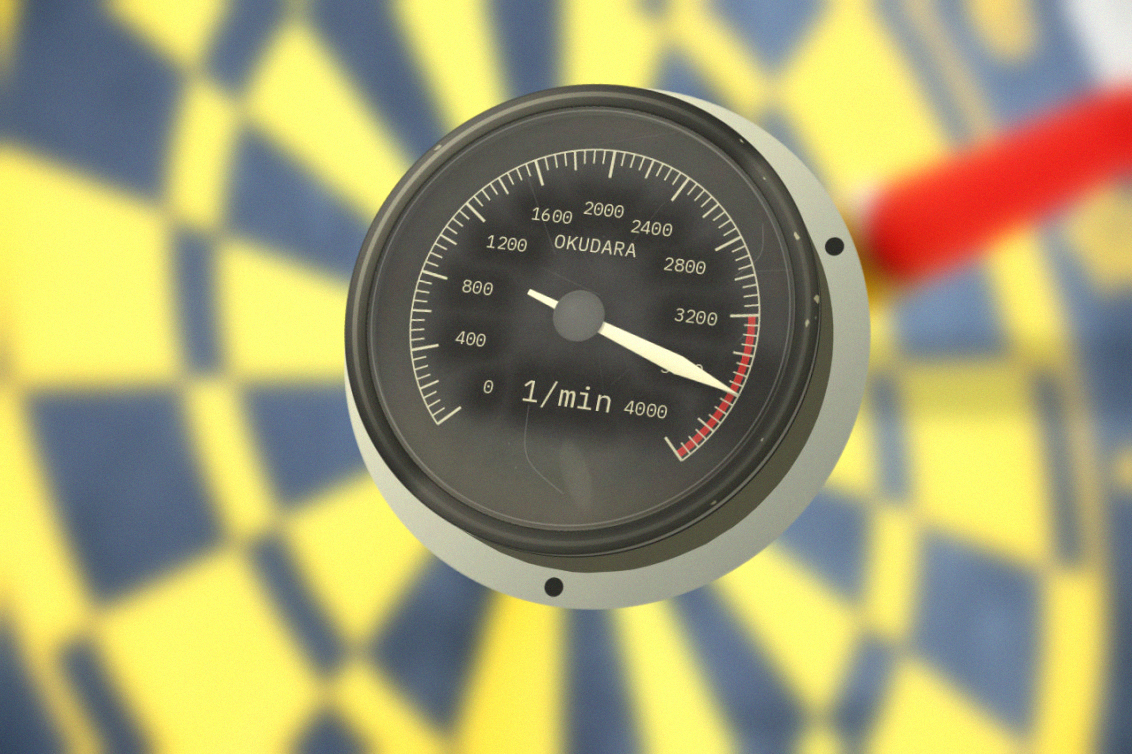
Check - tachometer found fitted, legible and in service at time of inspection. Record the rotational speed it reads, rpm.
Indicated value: 3600 rpm
